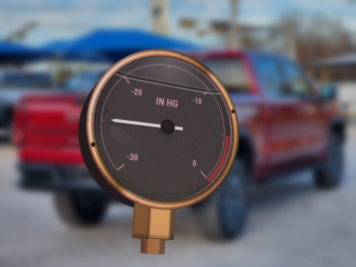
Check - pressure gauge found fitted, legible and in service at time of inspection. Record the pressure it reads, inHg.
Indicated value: -25 inHg
